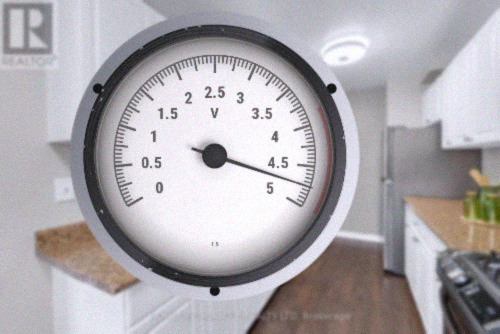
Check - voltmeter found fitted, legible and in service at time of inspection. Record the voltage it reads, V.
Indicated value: 4.75 V
